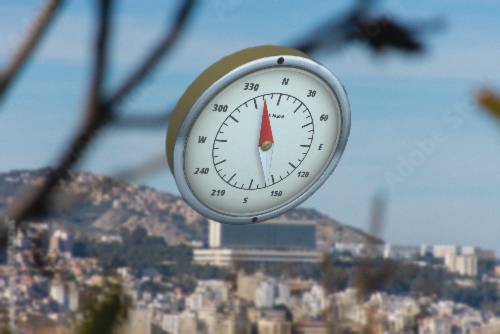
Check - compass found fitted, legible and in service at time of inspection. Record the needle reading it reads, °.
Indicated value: 340 °
